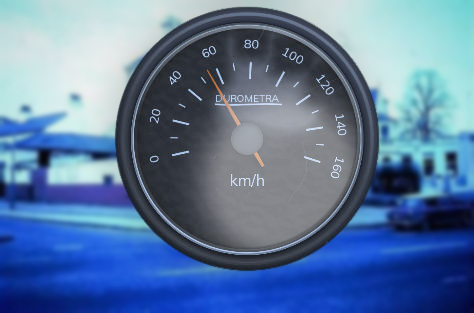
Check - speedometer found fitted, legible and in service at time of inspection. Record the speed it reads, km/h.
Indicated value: 55 km/h
